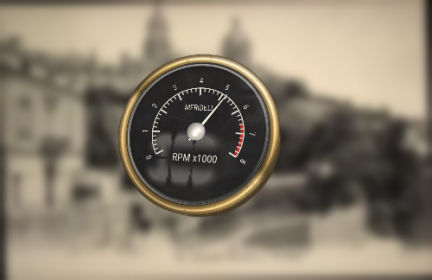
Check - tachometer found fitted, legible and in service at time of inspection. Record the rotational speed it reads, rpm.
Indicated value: 5200 rpm
